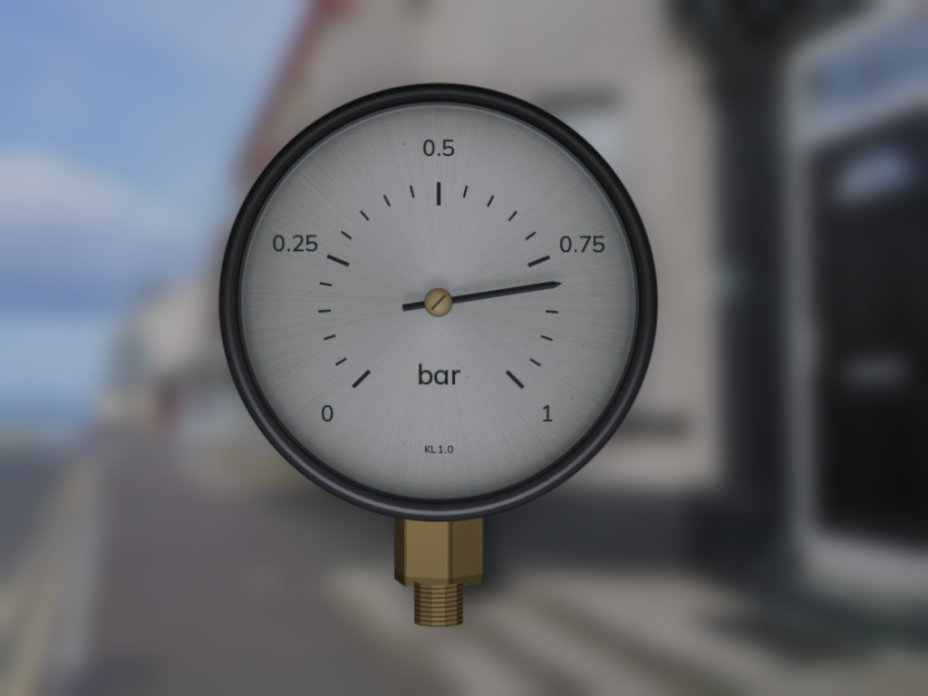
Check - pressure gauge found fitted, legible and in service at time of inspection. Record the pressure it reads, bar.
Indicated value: 0.8 bar
